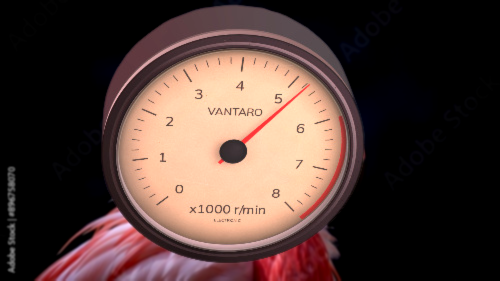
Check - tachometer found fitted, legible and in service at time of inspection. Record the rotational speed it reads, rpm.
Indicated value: 5200 rpm
